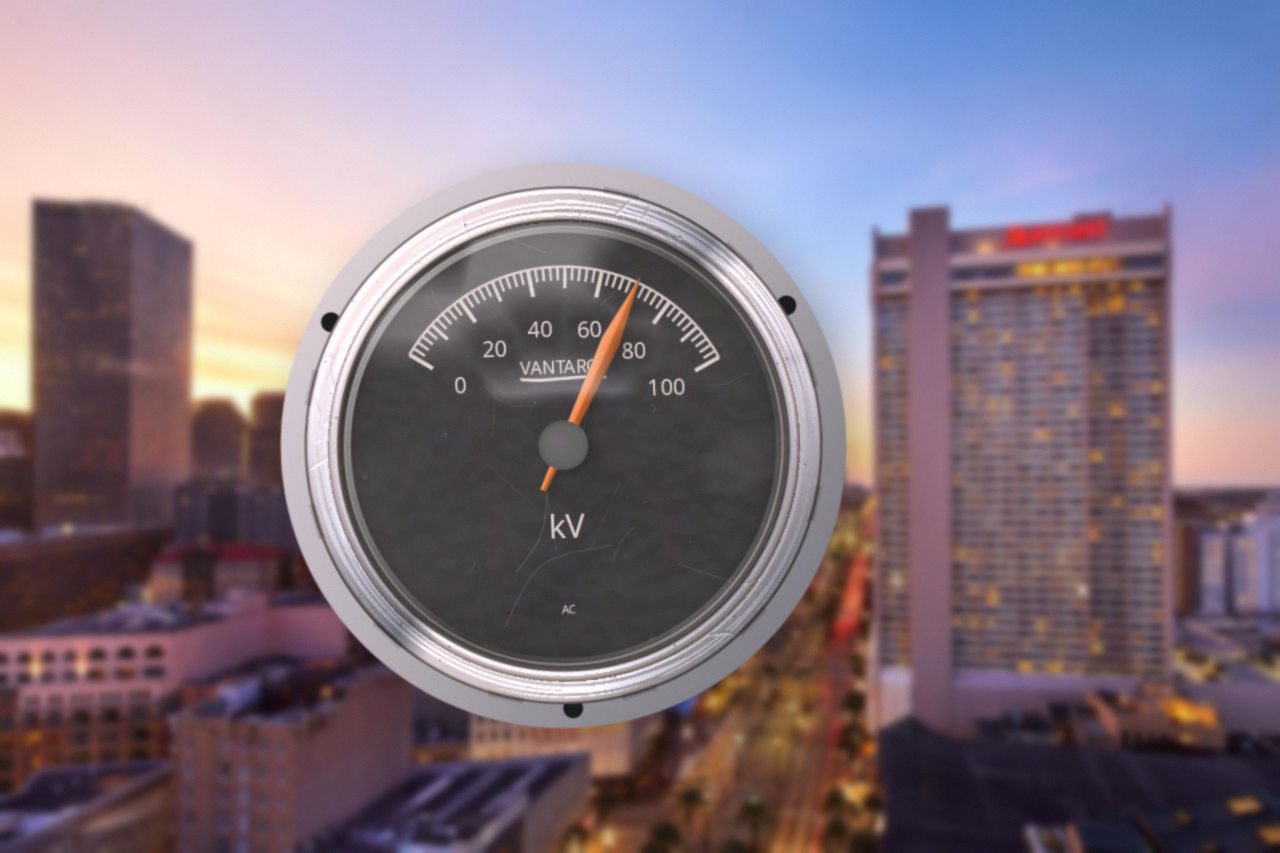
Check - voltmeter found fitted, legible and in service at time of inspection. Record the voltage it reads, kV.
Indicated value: 70 kV
